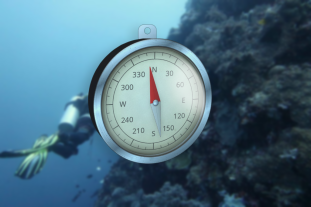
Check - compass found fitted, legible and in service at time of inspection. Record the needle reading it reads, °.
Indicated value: 350 °
